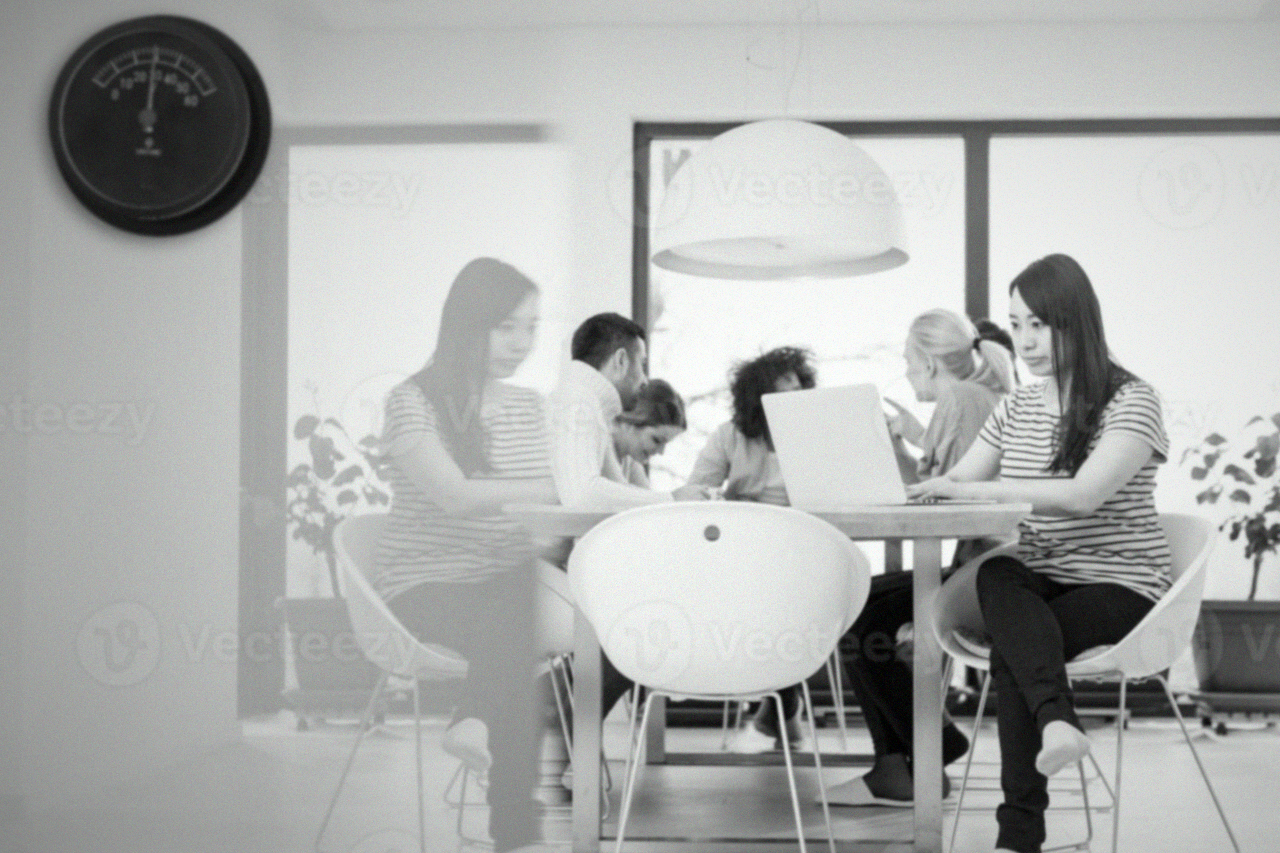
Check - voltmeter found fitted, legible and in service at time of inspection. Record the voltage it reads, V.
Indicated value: 30 V
